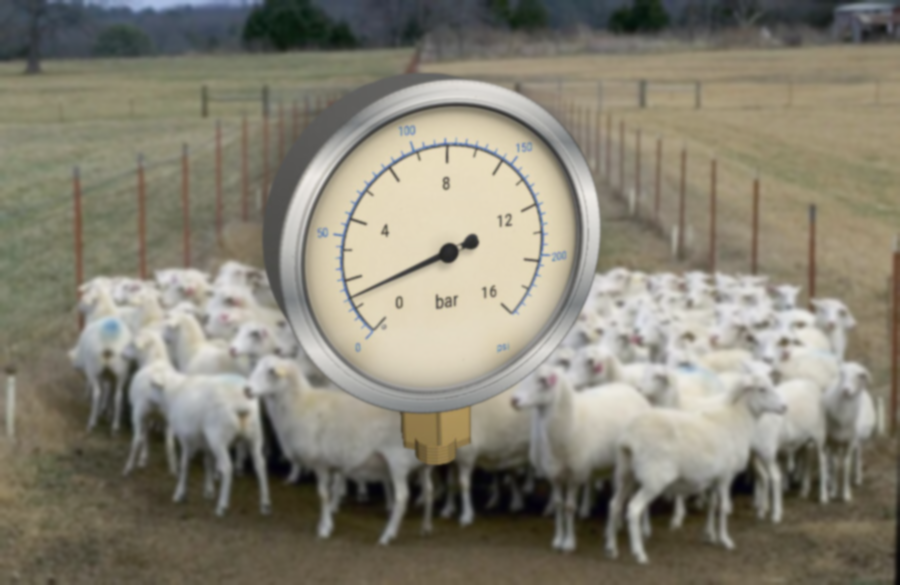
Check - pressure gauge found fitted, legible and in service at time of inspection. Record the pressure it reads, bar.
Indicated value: 1.5 bar
